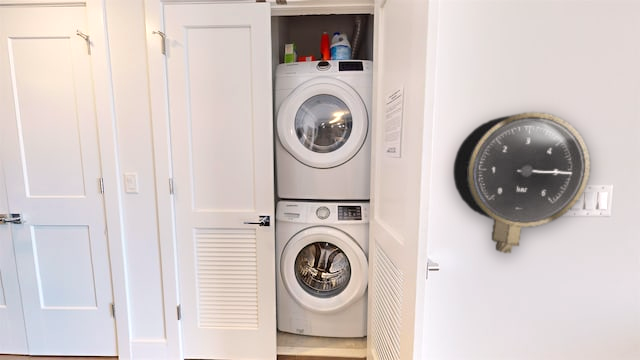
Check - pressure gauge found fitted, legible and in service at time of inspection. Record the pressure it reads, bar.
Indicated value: 5 bar
